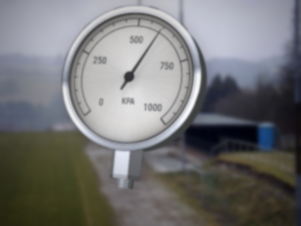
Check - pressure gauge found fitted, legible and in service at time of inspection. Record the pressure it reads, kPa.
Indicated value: 600 kPa
